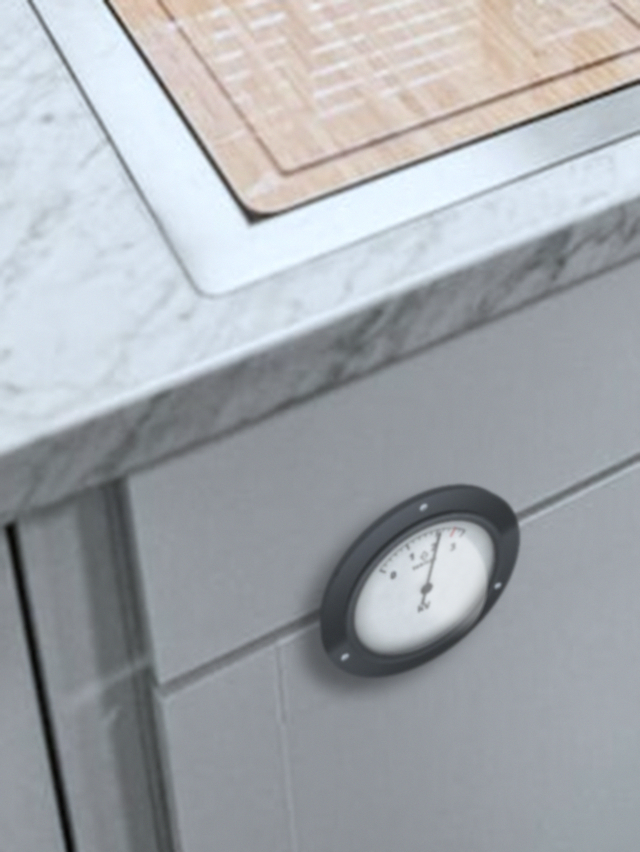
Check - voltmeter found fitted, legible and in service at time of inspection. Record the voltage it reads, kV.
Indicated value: 2 kV
